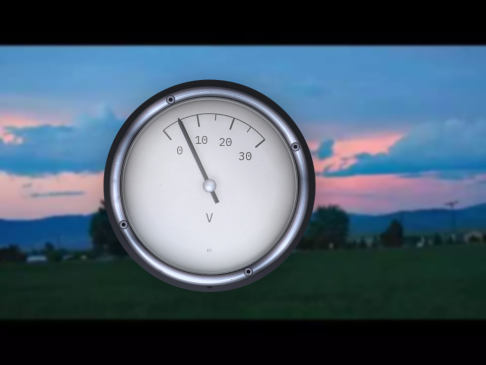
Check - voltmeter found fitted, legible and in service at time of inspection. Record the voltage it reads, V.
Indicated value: 5 V
